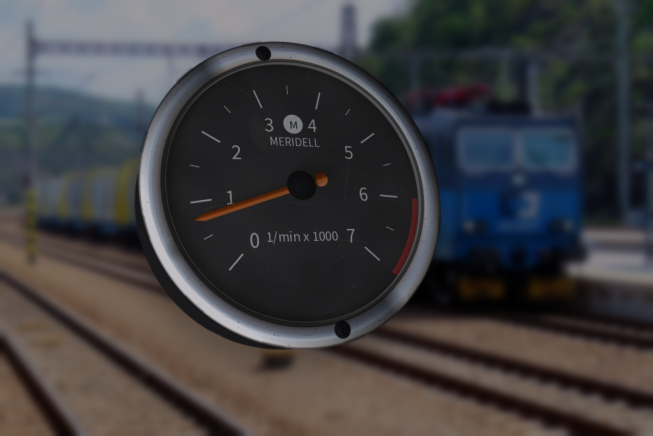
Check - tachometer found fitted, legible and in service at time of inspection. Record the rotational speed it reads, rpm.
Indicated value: 750 rpm
